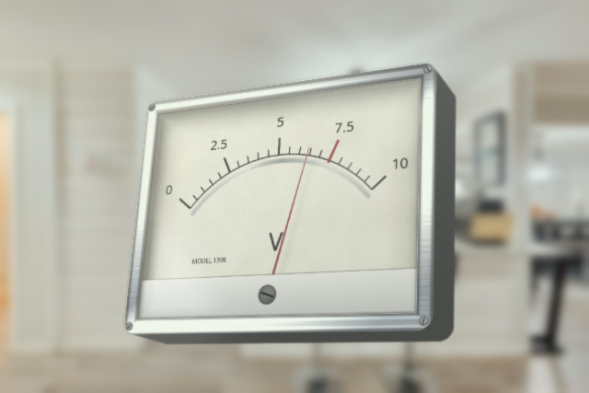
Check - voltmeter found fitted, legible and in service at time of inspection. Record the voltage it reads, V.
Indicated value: 6.5 V
